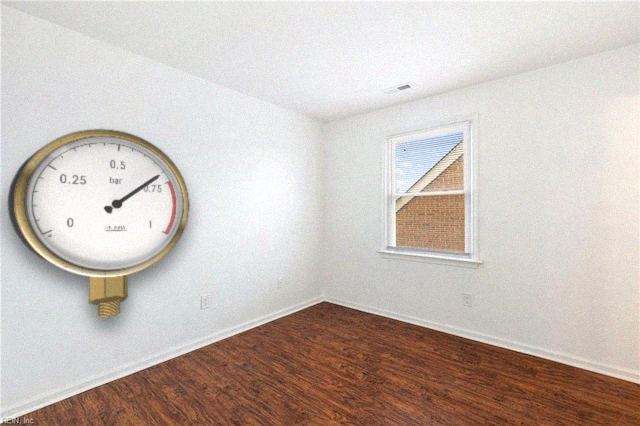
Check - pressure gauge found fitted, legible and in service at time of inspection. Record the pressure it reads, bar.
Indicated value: 0.7 bar
